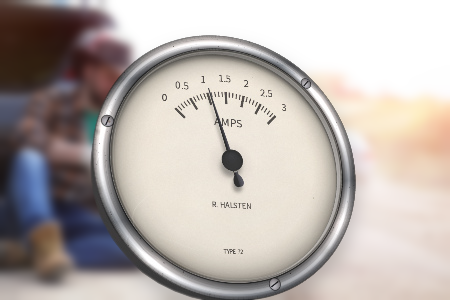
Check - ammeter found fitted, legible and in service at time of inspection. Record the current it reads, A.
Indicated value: 1 A
